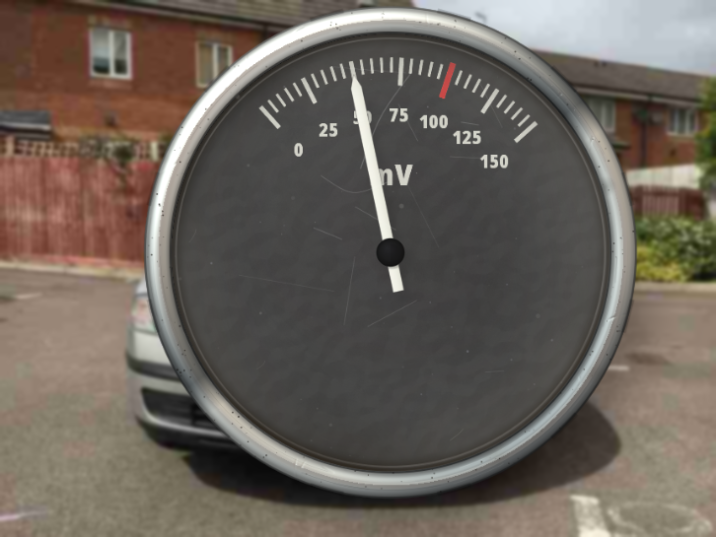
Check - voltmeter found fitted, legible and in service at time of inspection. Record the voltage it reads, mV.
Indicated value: 50 mV
